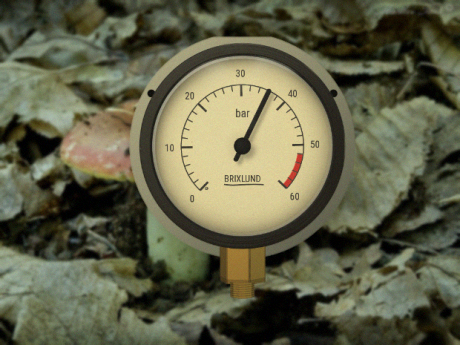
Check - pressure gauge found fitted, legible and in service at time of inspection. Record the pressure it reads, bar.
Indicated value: 36 bar
